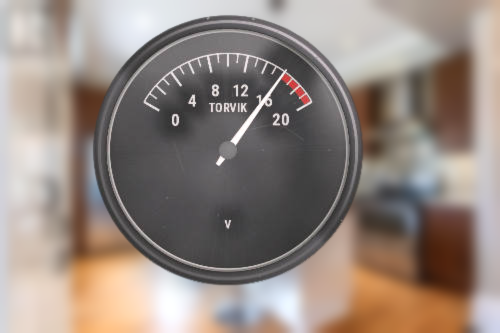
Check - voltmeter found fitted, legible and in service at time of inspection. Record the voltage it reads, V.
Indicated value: 16 V
